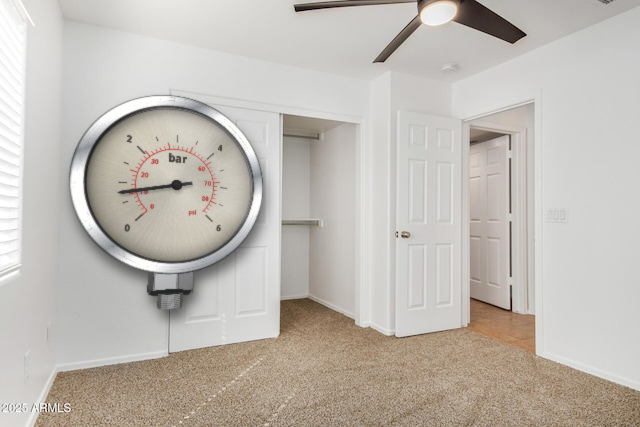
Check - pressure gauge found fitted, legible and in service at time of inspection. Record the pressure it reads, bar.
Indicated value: 0.75 bar
